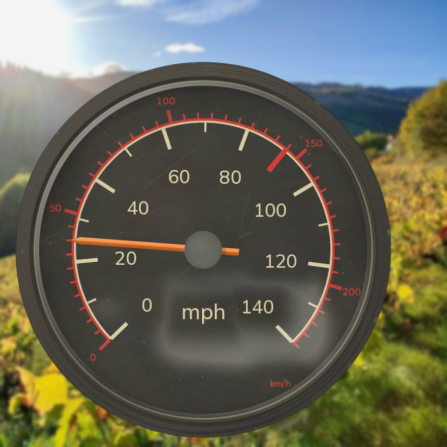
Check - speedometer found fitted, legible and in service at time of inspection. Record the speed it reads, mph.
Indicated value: 25 mph
